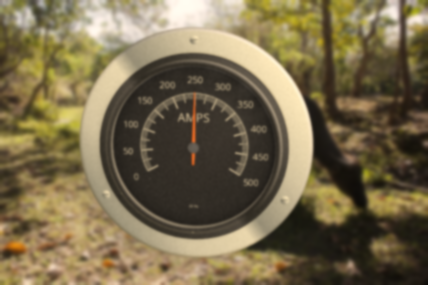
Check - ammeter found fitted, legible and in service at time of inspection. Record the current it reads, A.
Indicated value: 250 A
